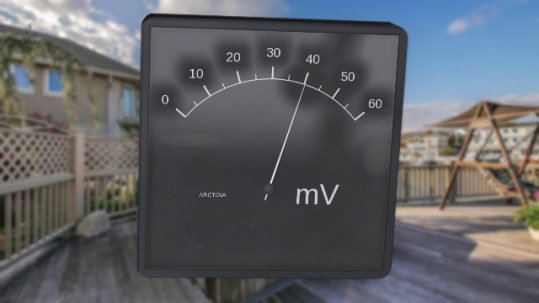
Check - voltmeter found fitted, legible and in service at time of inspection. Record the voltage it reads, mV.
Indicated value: 40 mV
